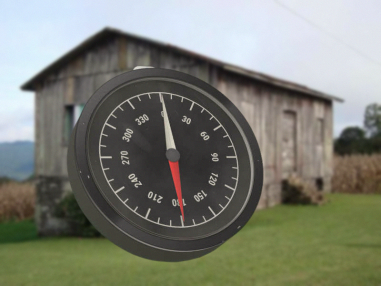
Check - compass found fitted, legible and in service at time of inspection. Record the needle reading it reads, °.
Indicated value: 180 °
